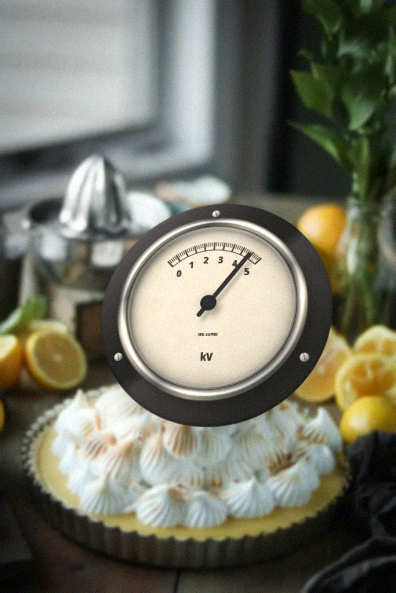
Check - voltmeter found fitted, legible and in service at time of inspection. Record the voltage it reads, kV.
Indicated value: 4.5 kV
